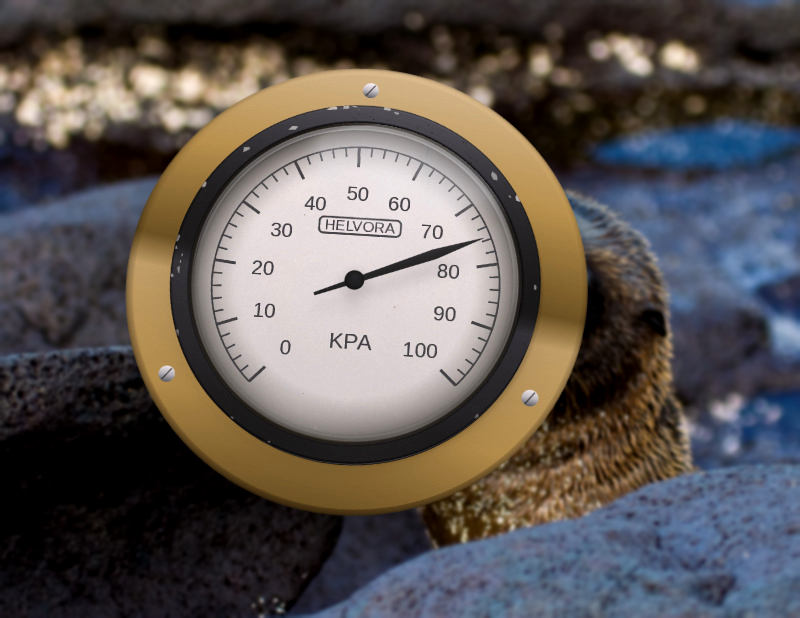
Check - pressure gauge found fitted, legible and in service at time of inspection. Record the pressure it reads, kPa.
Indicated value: 76 kPa
